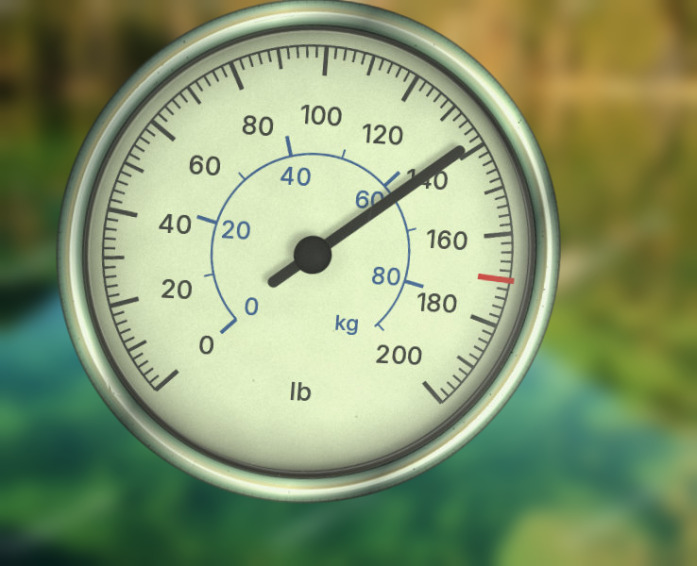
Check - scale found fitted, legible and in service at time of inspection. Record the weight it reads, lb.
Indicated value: 138 lb
